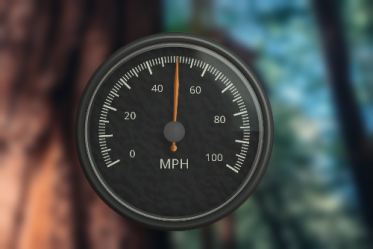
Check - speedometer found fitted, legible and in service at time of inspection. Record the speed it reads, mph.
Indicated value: 50 mph
